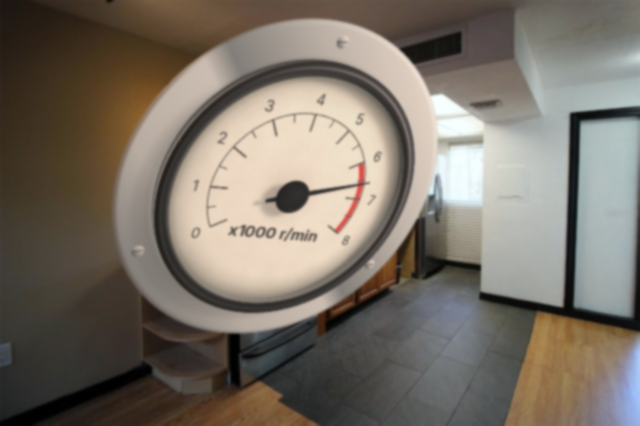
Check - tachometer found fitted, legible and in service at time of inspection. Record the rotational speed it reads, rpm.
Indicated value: 6500 rpm
